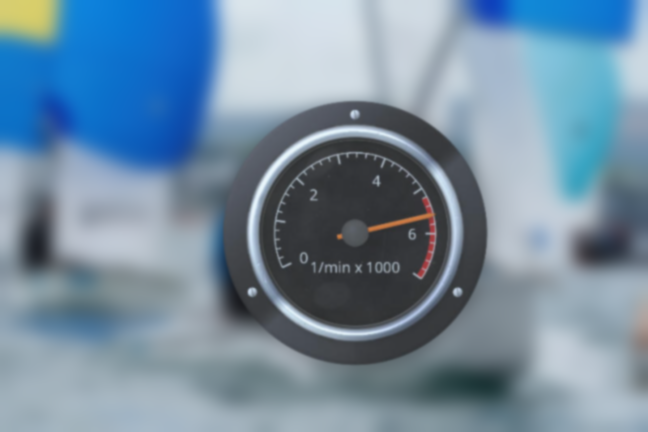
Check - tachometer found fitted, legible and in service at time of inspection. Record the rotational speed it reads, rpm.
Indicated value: 5600 rpm
